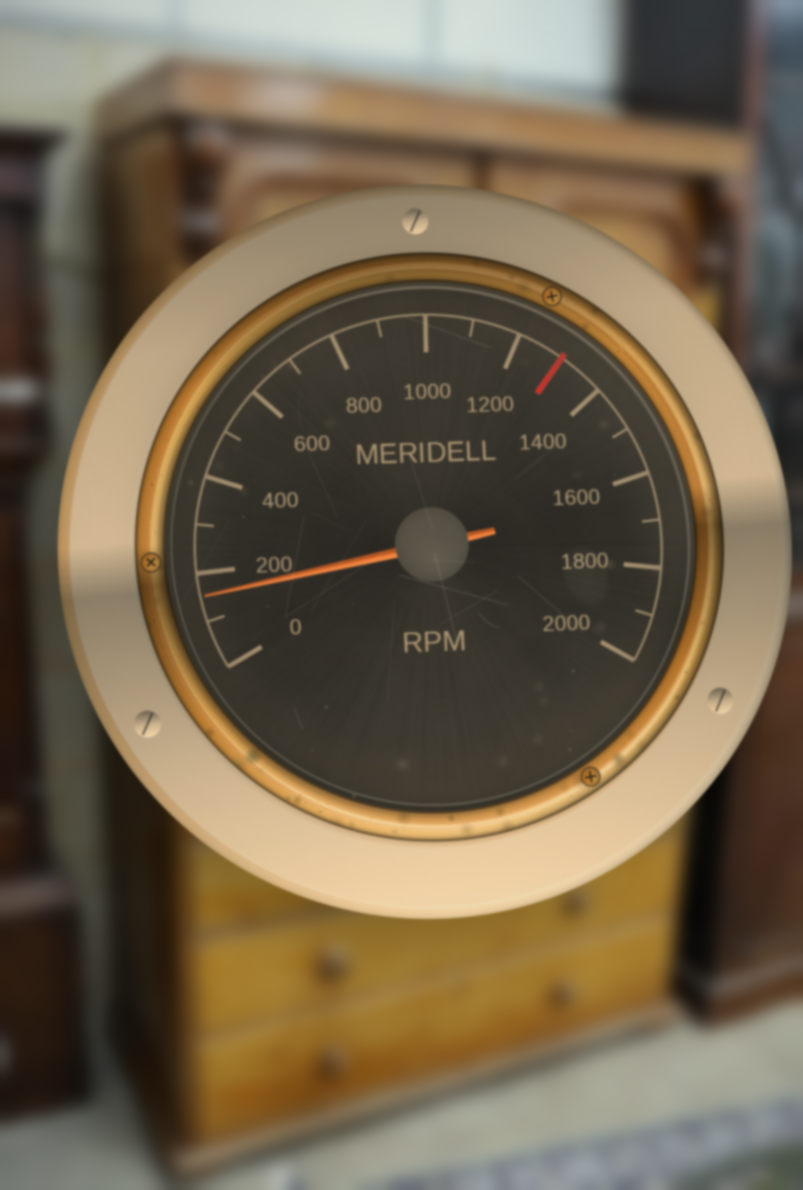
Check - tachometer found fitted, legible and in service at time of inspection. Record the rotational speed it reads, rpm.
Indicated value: 150 rpm
